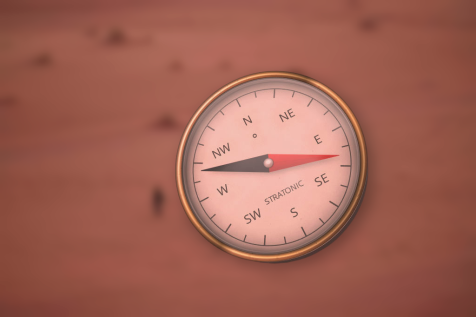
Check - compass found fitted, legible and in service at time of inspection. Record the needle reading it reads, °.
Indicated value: 112.5 °
